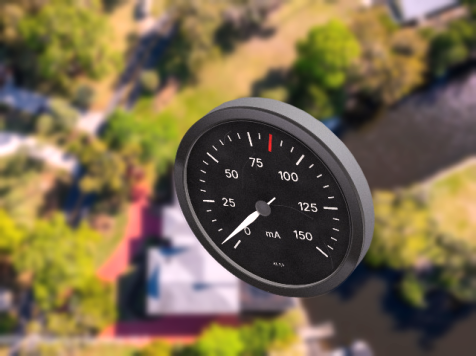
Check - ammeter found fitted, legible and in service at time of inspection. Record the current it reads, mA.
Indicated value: 5 mA
